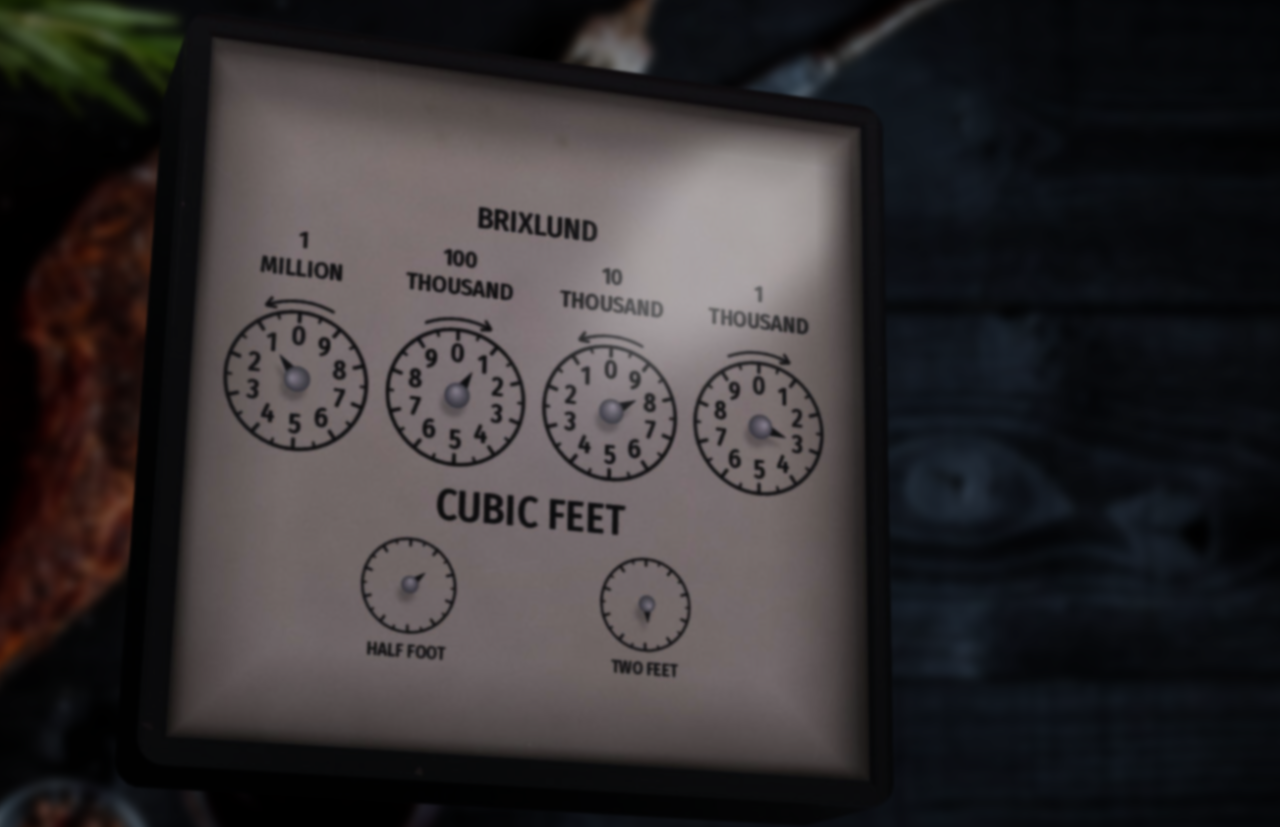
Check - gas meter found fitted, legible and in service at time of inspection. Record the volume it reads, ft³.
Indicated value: 108300 ft³
